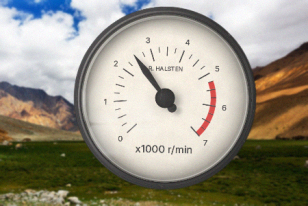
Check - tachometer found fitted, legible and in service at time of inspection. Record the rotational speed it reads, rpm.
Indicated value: 2500 rpm
